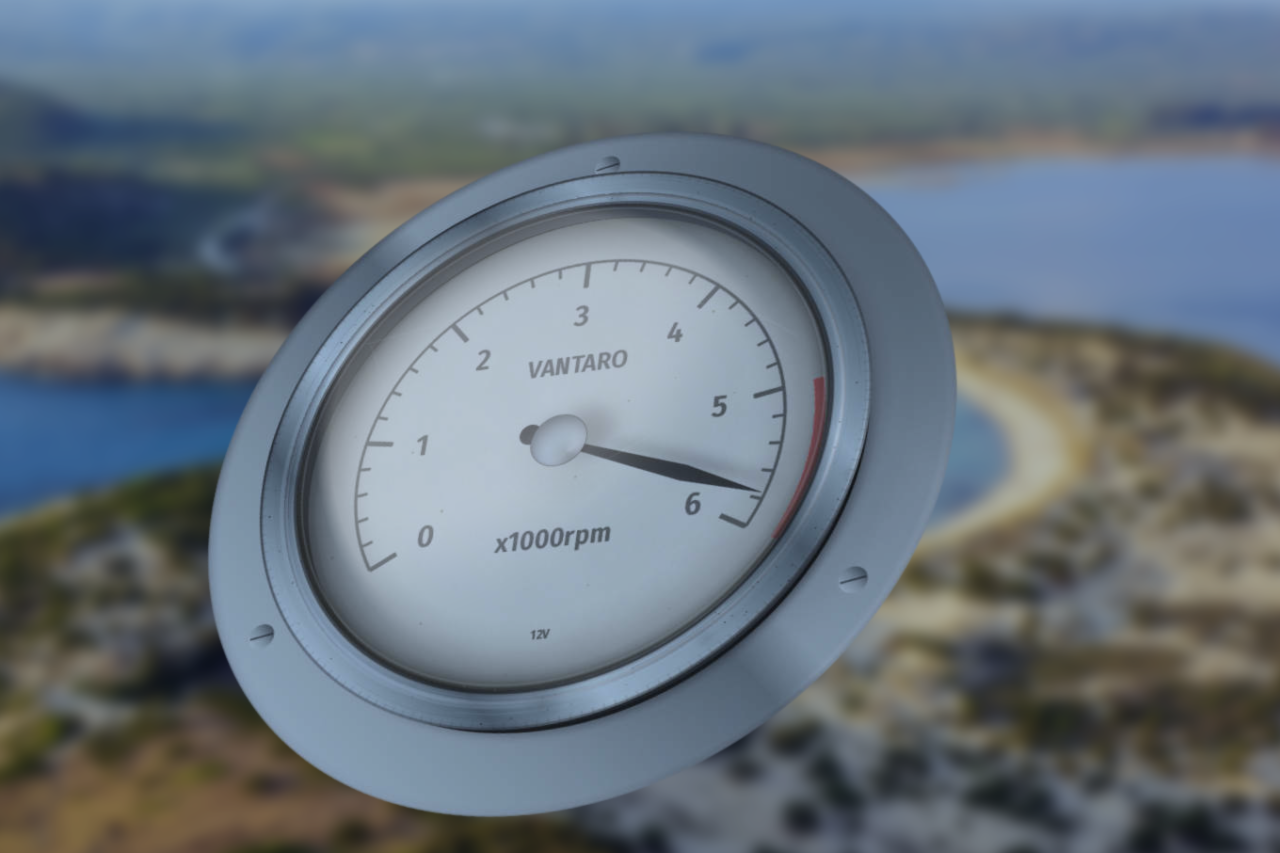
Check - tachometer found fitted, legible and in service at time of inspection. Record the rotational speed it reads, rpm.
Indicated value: 5800 rpm
